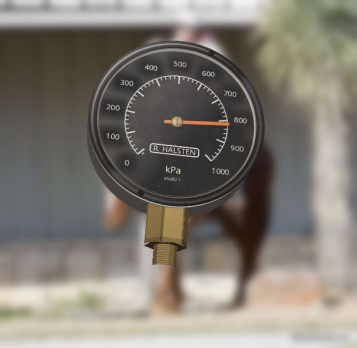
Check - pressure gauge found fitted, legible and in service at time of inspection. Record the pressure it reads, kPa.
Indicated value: 820 kPa
